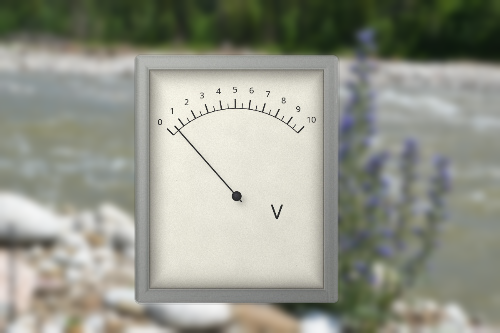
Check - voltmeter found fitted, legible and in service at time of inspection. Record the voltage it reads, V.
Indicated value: 0.5 V
